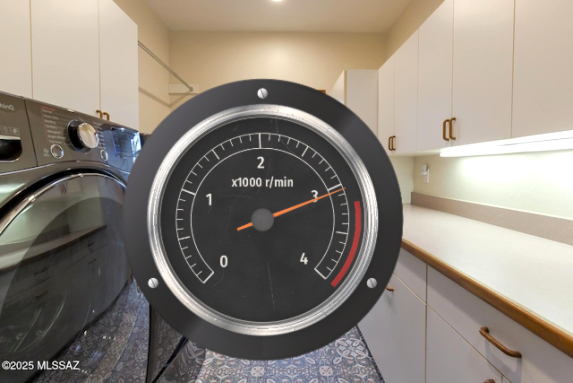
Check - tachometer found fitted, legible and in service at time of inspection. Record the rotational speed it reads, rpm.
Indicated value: 3050 rpm
